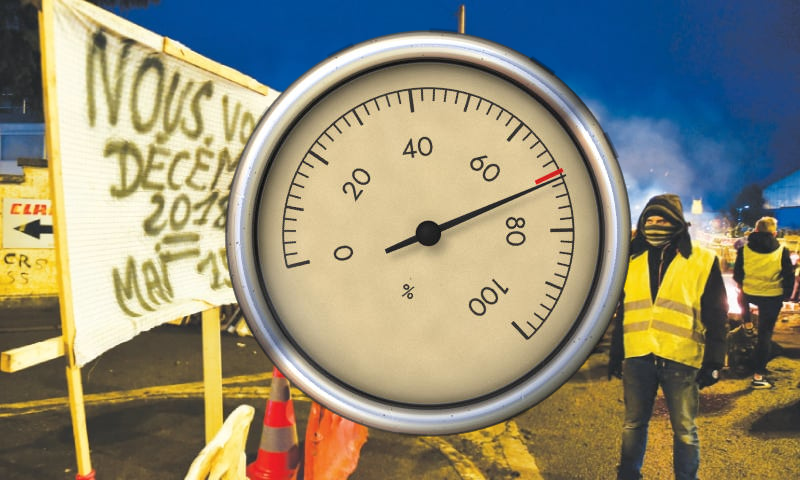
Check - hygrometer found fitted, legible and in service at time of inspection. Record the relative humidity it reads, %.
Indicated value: 71 %
